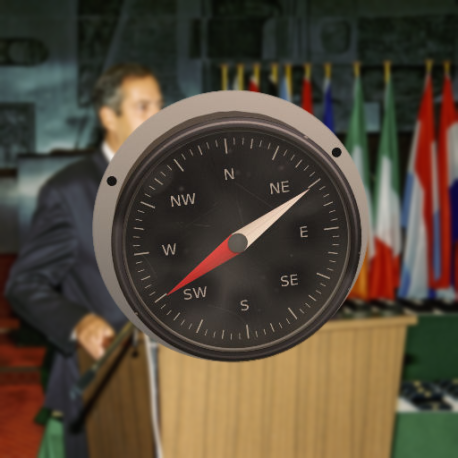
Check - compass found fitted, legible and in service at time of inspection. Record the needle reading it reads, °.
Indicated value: 240 °
